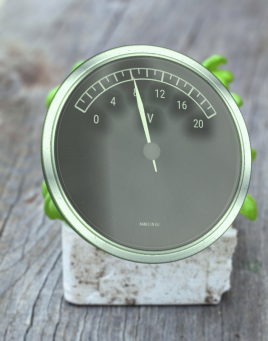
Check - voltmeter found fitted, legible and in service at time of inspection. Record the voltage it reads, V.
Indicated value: 8 V
